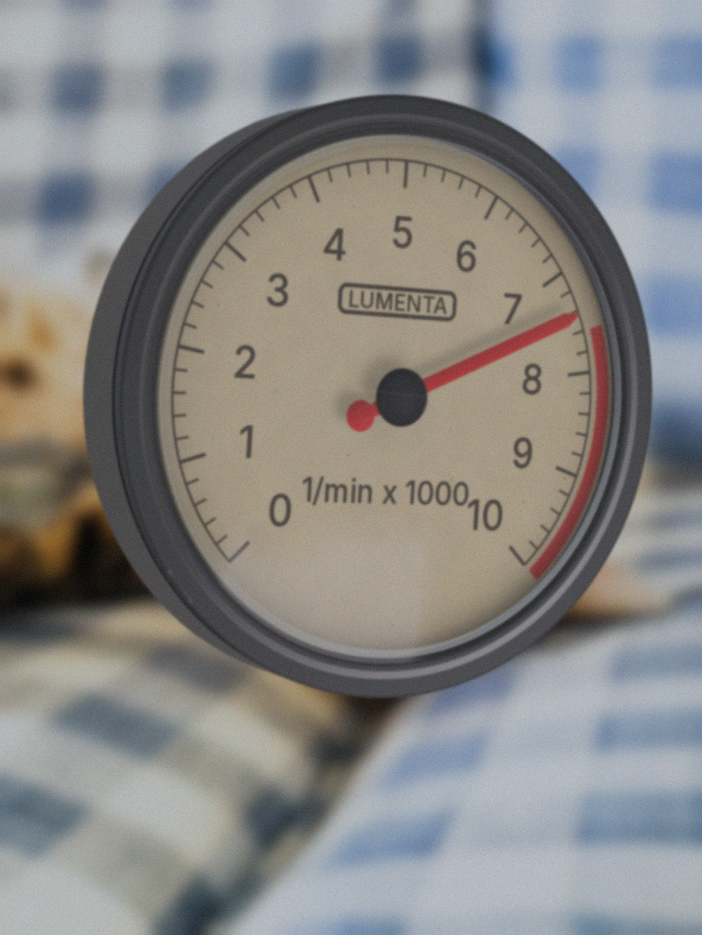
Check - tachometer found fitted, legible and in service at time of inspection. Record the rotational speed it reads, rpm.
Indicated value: 7400 rpm
